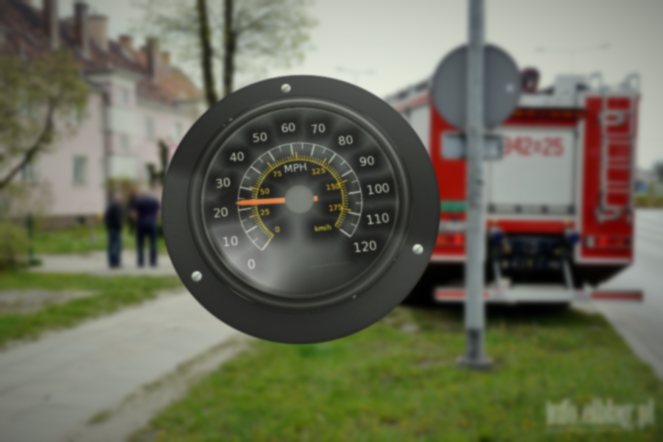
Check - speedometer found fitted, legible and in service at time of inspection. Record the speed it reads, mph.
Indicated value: 22.5 mph
